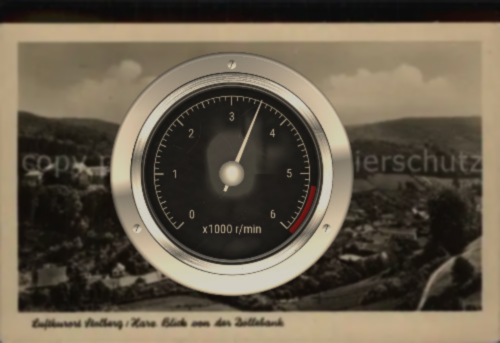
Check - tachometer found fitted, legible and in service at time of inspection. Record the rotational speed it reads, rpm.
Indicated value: 3500 rpm
